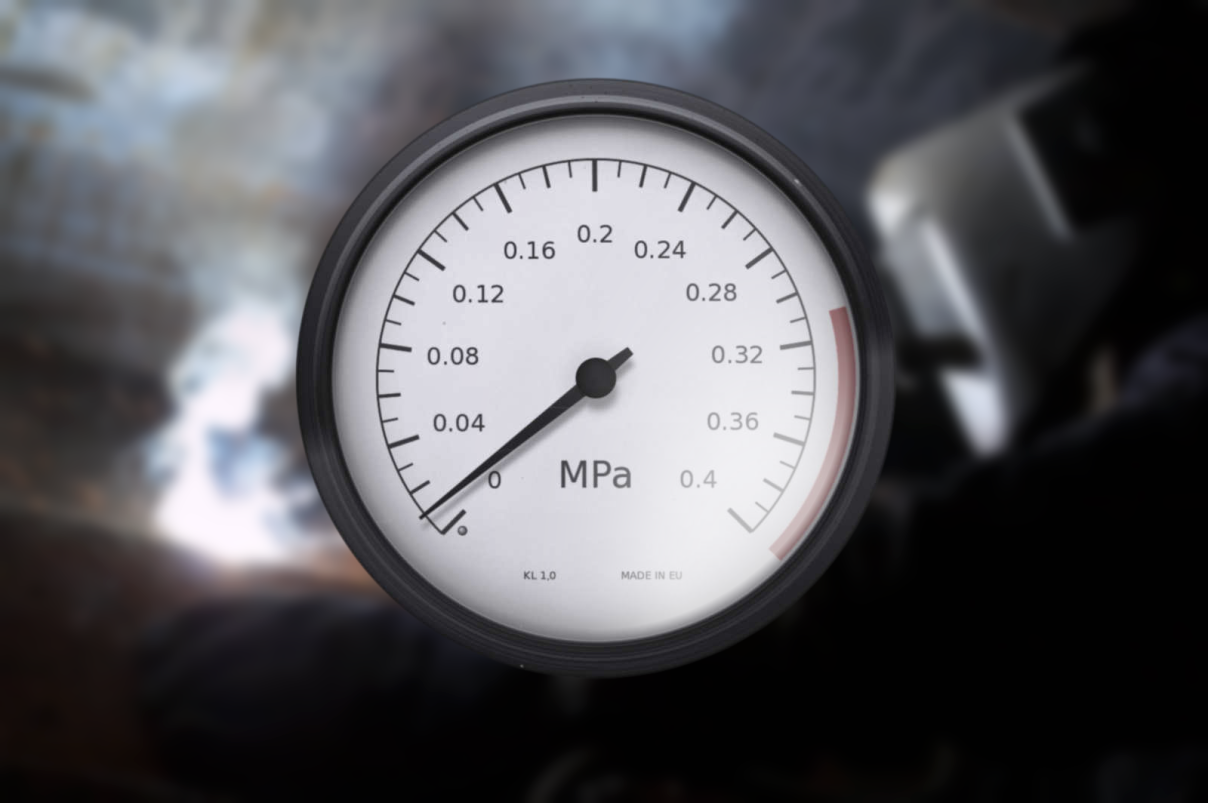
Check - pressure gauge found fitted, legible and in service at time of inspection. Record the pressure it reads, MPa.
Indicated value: 0.01 MPa
